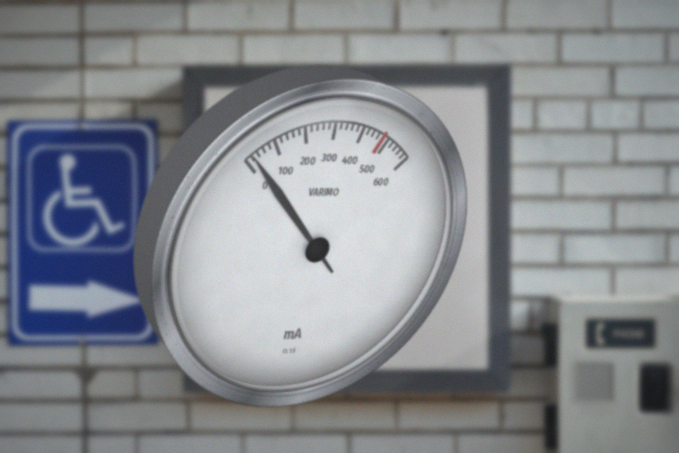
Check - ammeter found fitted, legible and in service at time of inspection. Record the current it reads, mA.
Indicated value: 20 mA
